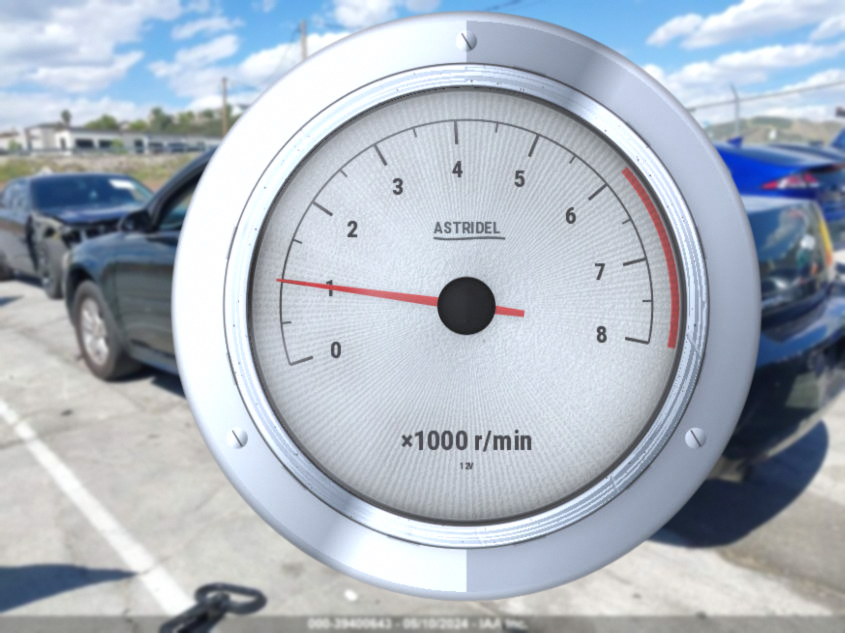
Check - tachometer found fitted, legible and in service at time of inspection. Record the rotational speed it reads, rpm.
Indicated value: 1000 rpm
